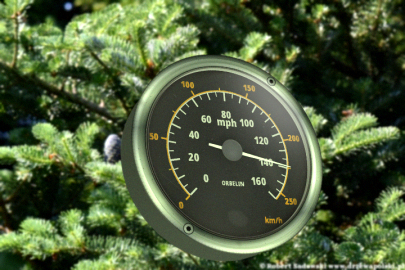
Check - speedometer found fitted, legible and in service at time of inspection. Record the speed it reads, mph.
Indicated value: 140 mph
